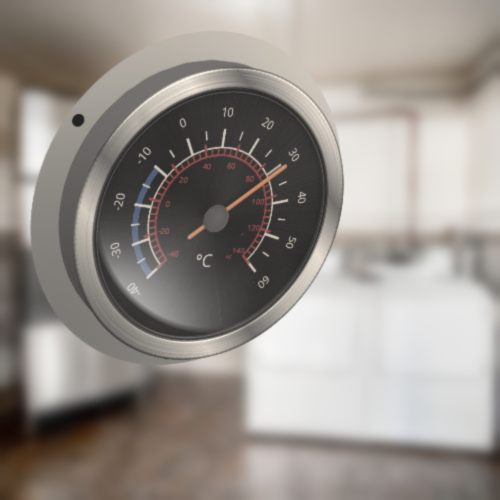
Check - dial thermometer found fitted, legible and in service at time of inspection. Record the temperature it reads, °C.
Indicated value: 30 °C
